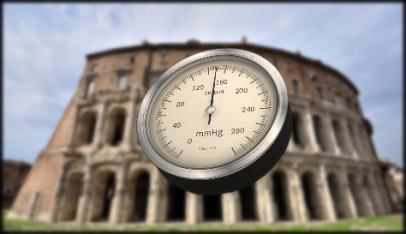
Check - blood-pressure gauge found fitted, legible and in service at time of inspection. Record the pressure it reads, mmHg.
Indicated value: 150 mmHg
